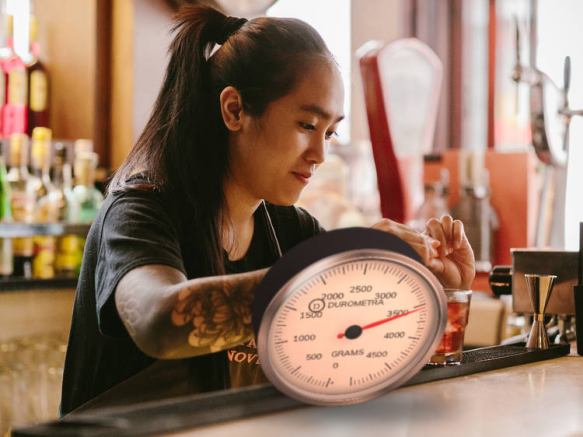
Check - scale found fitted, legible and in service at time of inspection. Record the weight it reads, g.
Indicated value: 3500 g
